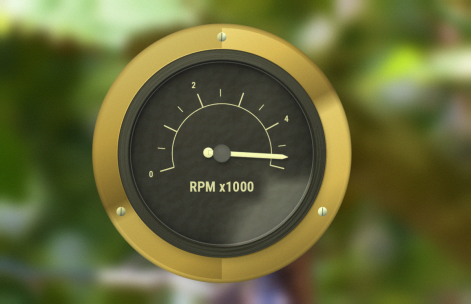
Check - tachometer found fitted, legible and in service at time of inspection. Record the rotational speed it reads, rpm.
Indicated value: 4750 rpm
